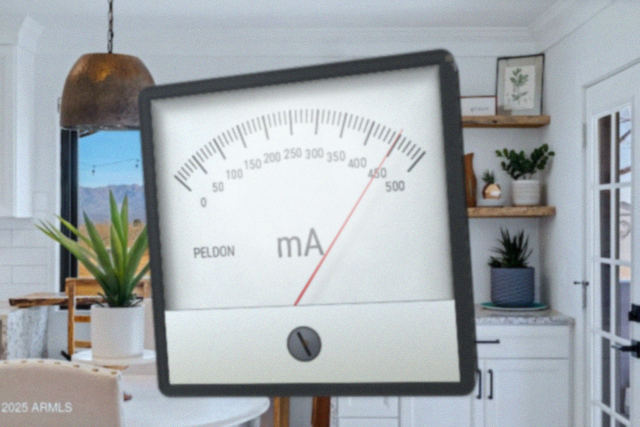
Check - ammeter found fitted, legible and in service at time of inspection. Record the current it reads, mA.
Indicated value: 450 mA
